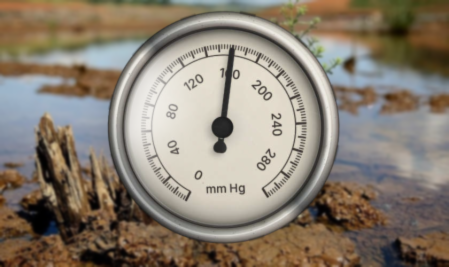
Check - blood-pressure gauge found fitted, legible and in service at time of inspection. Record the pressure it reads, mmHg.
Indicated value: 160 mmHg
